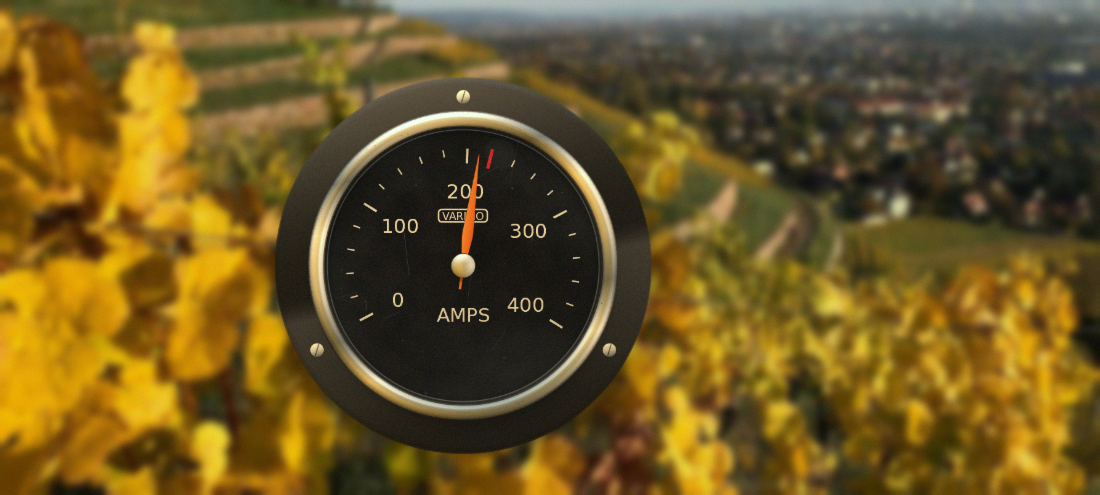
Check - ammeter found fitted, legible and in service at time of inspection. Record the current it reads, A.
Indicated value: 210 A
